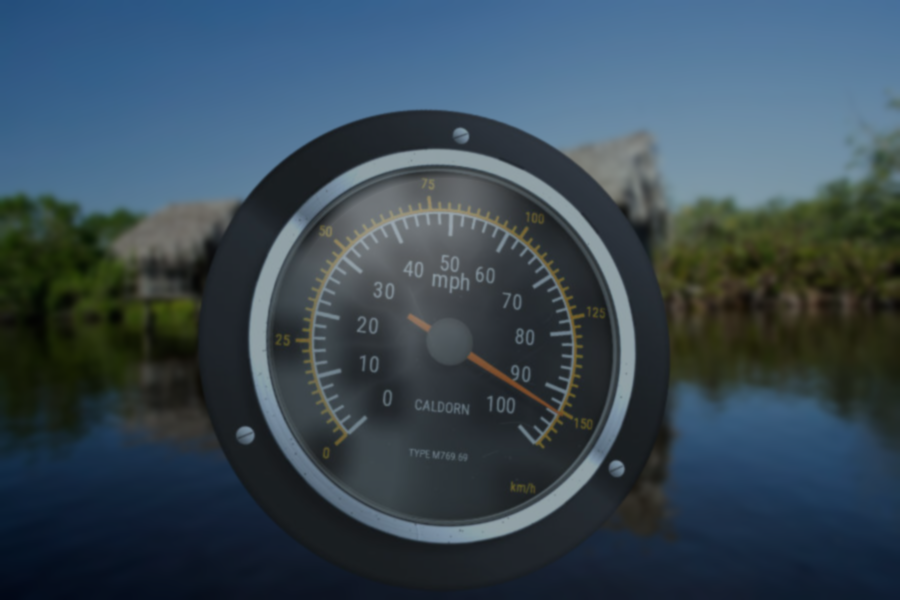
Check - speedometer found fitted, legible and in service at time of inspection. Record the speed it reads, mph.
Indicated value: 94 mph
